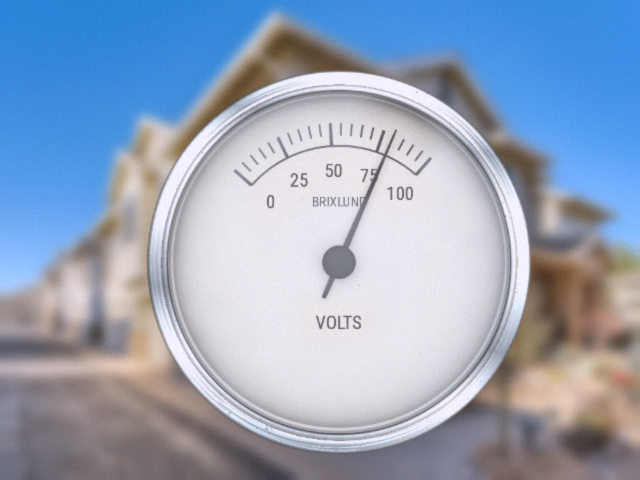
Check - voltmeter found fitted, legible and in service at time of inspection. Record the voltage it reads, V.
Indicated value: 80 V
